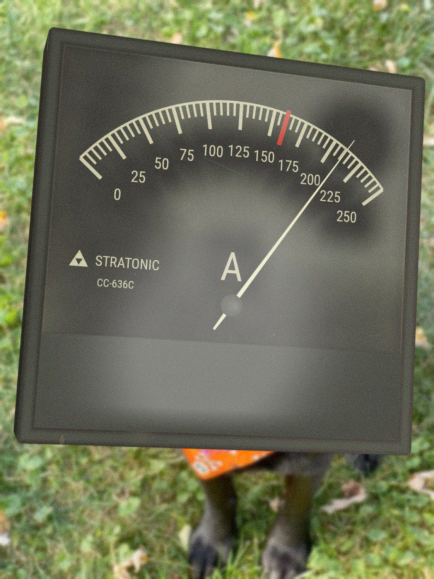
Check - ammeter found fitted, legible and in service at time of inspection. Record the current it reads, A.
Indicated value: 210 A
